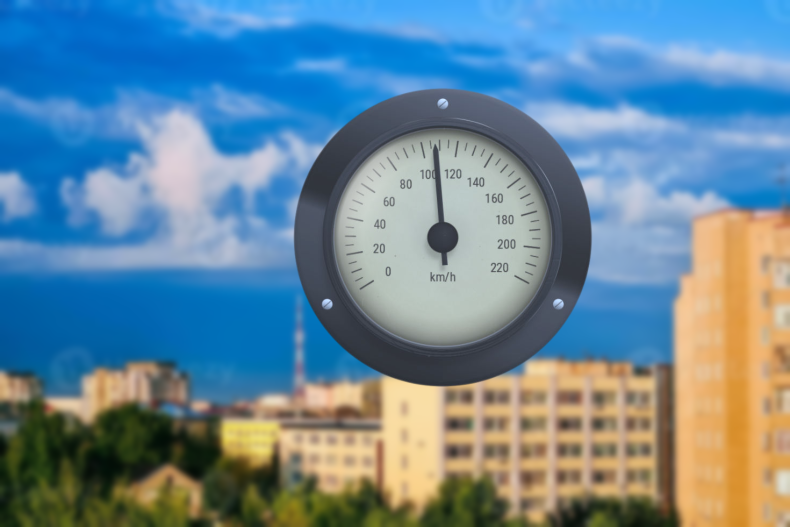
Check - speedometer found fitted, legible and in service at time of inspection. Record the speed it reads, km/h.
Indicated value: 107.5 km/h
